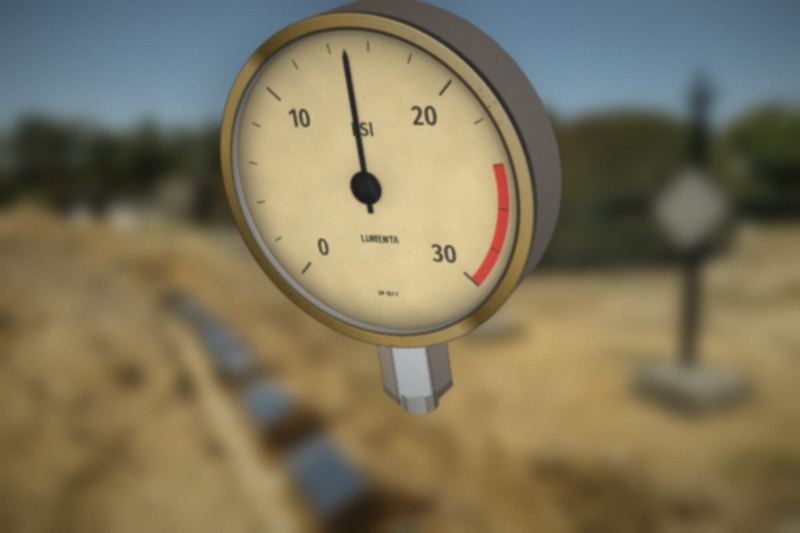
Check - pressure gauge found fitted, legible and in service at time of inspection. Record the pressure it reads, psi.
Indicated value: 15 psi
